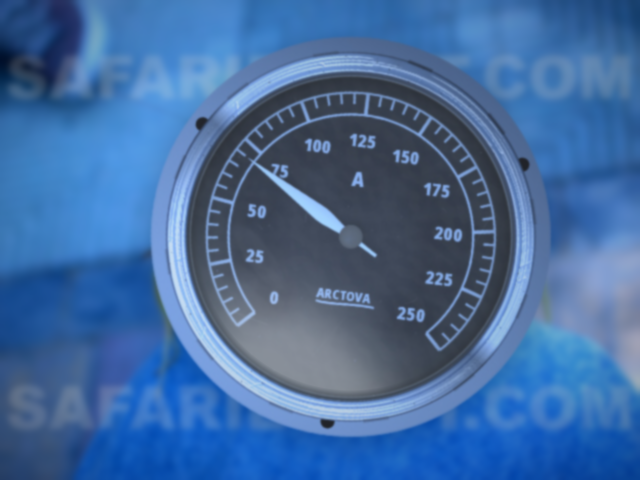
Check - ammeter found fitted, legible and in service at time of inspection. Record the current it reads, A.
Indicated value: 70 A
